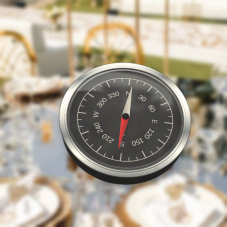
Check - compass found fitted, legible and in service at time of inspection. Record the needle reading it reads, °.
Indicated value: 185 °
